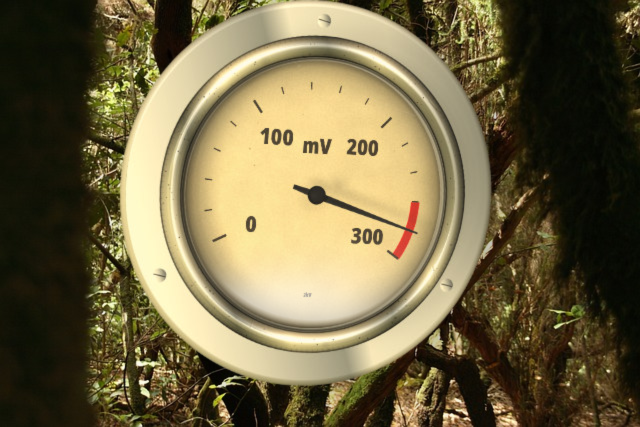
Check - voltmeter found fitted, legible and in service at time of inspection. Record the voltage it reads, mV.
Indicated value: 280 mV
